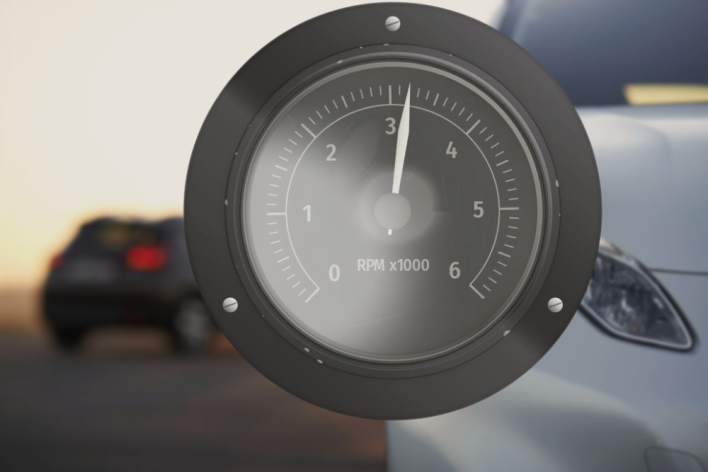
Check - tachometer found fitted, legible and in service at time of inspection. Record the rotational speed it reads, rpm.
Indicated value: 3200 rpm
